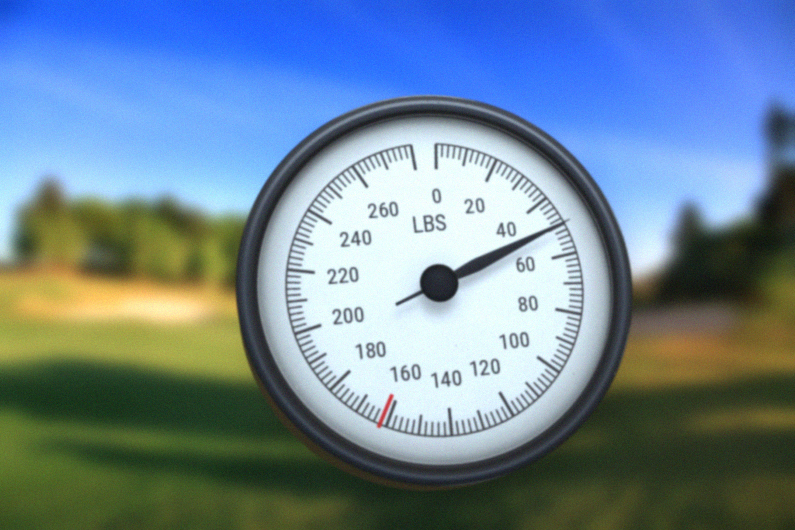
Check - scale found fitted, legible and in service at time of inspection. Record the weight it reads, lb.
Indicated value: 50 lb
